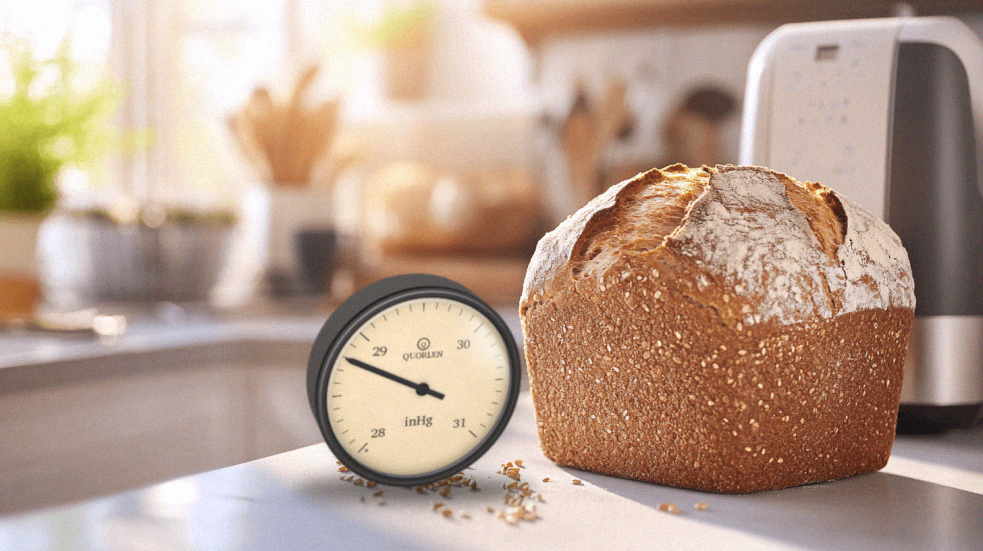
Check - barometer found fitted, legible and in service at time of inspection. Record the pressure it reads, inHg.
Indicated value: 28.8 inHg
